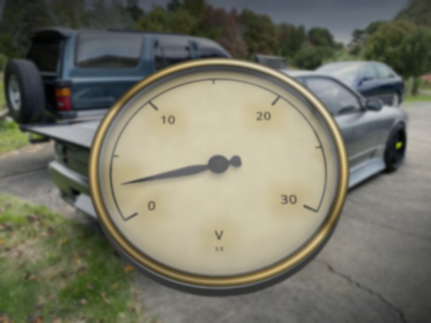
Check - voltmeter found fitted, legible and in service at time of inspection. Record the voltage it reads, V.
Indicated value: 2.5 V
